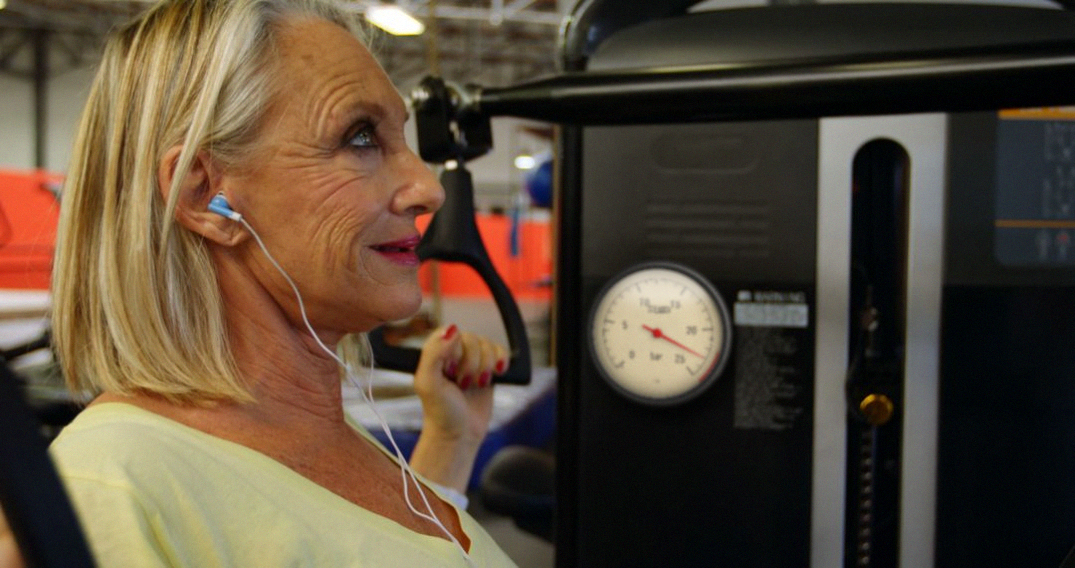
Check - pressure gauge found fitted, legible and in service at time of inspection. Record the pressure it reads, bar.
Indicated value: 23 bar
